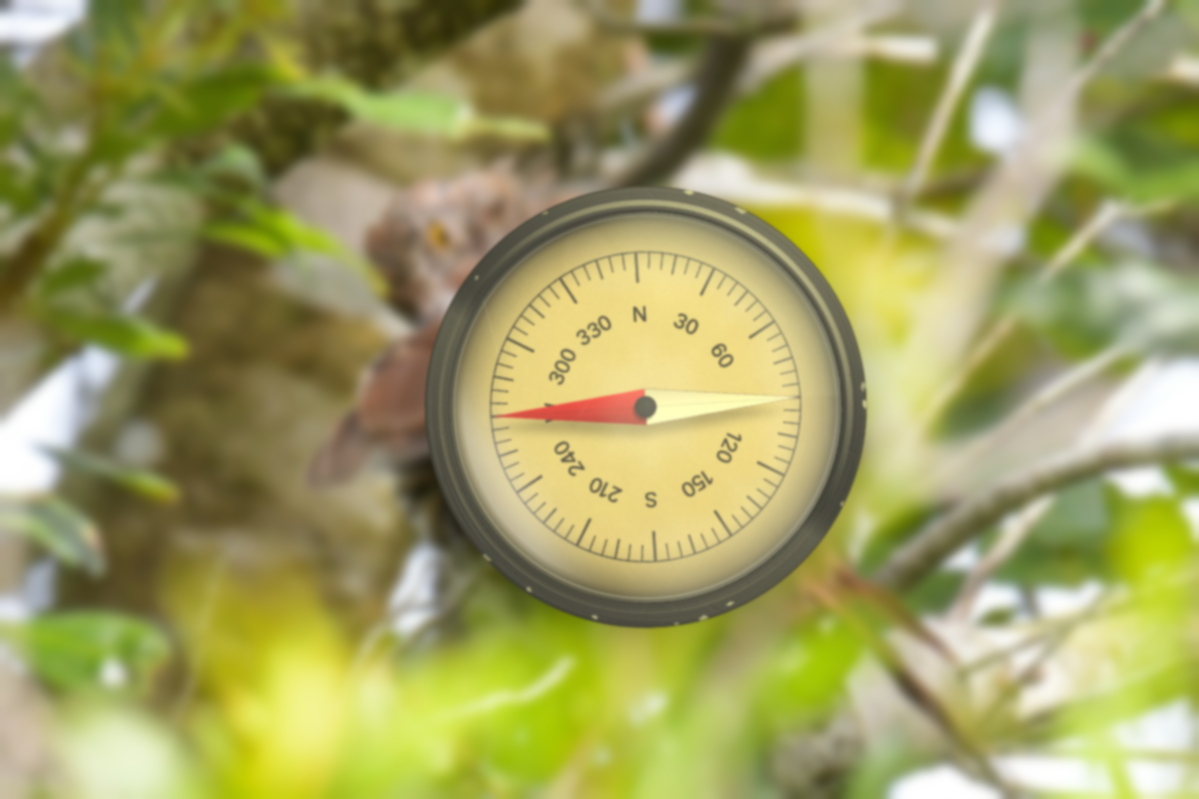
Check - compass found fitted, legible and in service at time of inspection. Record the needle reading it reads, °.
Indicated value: 270 °
